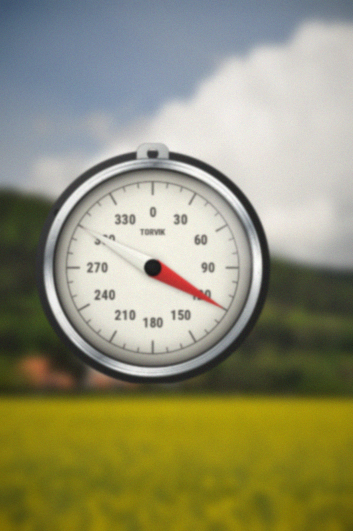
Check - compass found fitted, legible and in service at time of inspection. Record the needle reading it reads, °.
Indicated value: 120 °
